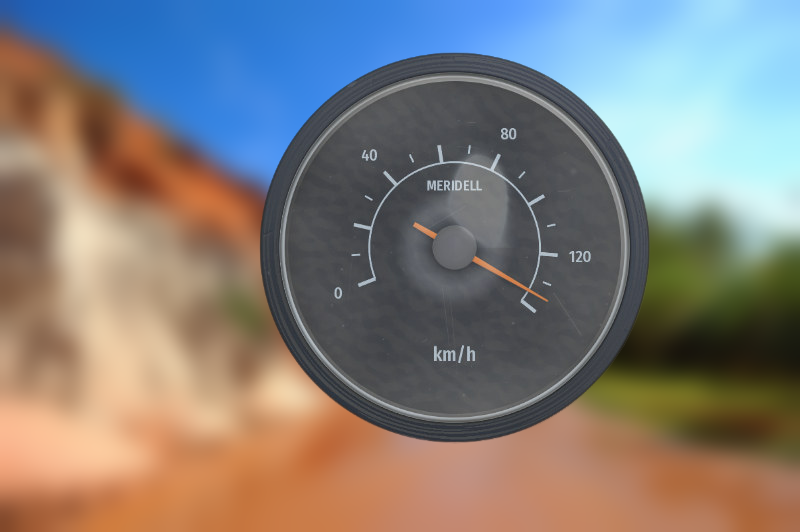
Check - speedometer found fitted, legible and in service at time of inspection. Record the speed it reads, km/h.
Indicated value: 135 km/h
